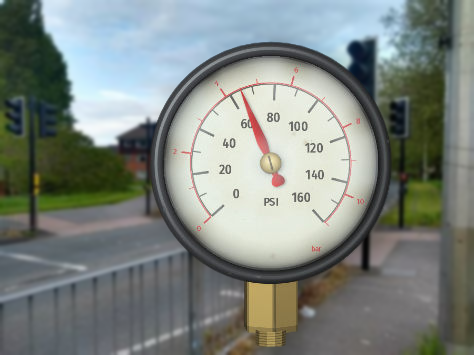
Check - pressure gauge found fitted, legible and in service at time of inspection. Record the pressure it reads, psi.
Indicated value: 65 psi
